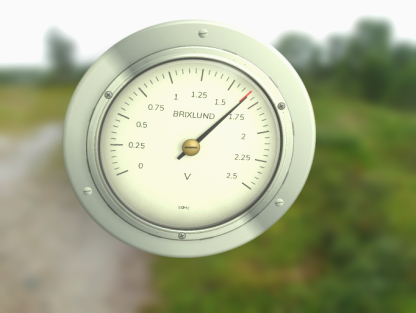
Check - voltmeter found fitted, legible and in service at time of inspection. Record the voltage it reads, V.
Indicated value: 1.65 V
